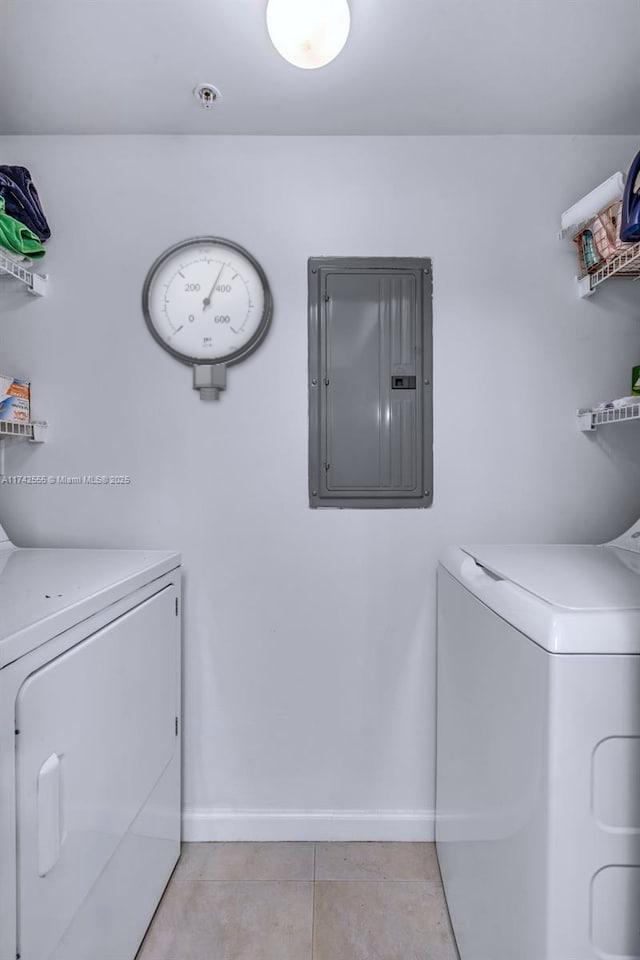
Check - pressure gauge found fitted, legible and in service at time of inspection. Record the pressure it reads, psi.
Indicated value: 350 psi
